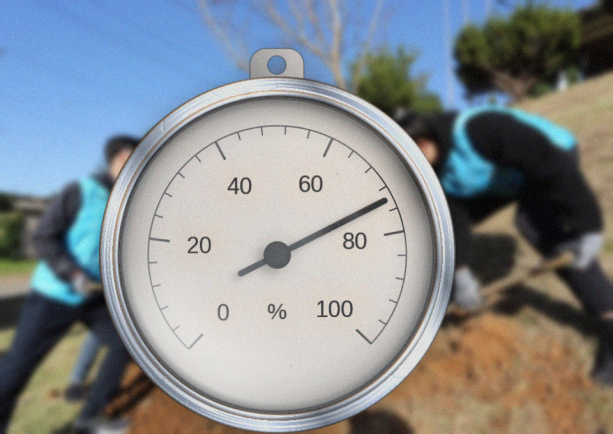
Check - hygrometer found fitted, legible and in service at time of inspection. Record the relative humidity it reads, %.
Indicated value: 74 %
